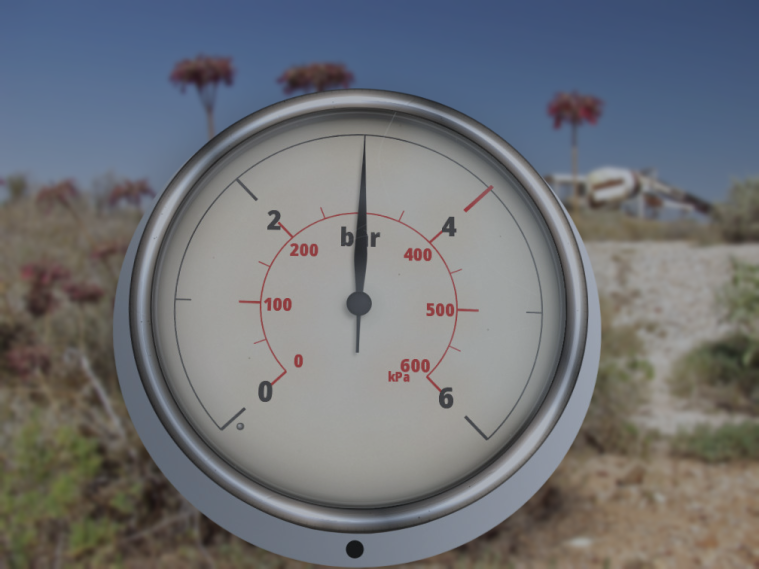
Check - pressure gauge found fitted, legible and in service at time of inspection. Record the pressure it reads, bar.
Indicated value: 3 bar
